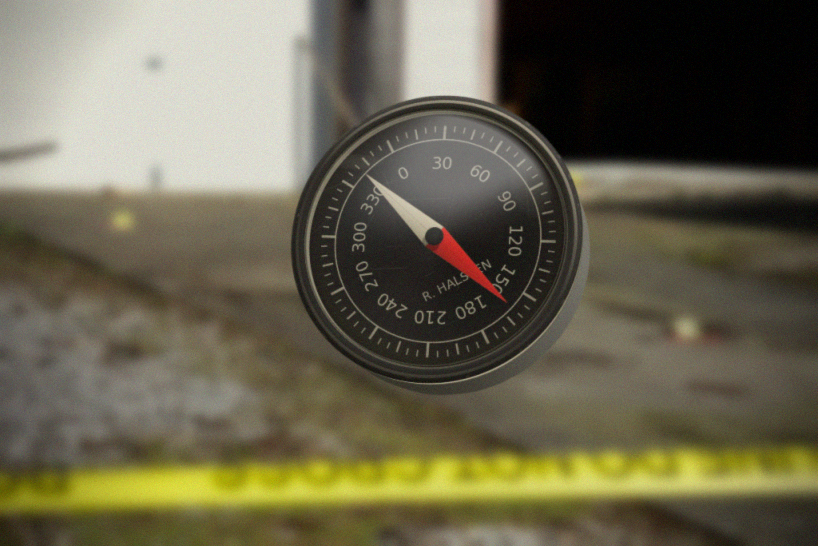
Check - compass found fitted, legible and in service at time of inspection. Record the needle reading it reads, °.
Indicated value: 160 °
